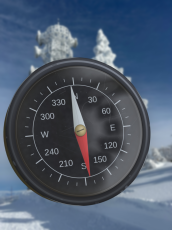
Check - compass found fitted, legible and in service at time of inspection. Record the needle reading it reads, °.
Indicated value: 175 °
